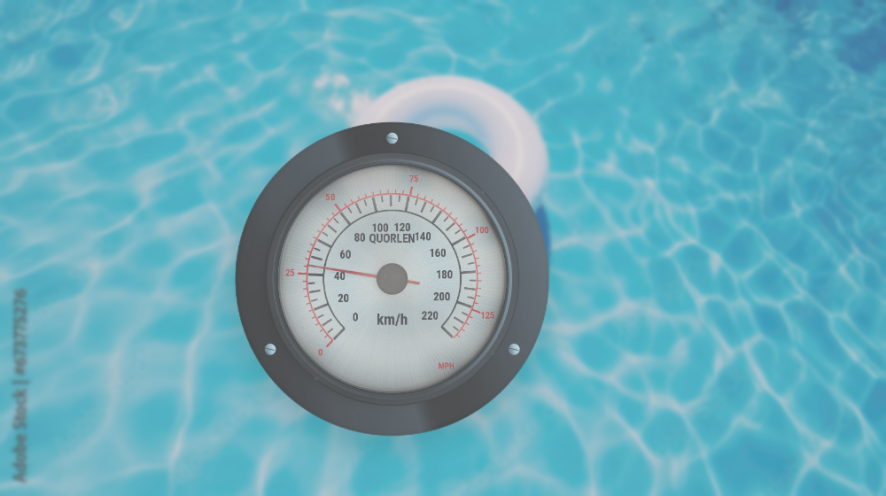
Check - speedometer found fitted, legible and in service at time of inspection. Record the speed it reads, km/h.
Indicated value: 45 km/h
